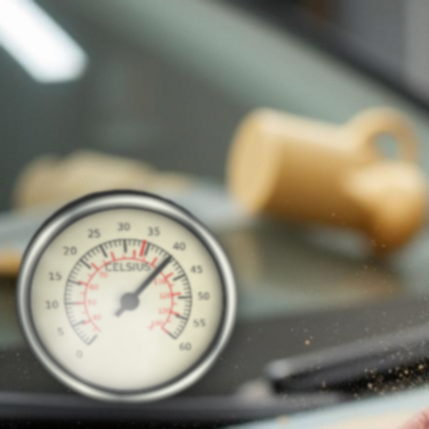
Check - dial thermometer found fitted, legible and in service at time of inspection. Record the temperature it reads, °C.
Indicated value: 40 °C
